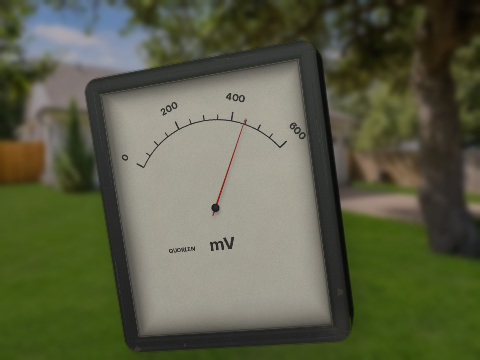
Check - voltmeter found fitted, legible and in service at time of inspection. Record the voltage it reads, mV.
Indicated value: 450 mV
